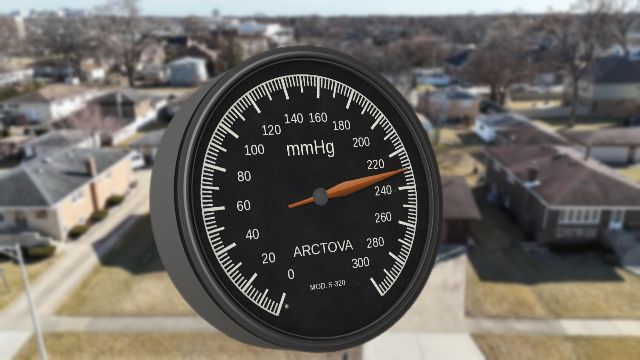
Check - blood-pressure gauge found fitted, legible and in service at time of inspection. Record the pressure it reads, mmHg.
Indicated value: 230 mmHg
